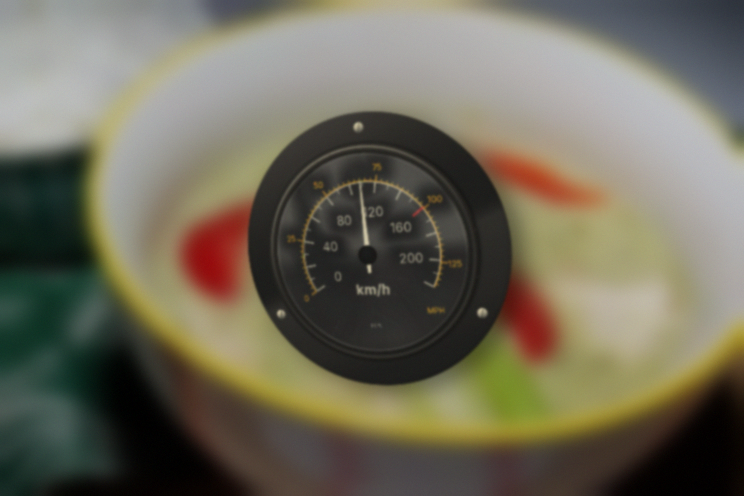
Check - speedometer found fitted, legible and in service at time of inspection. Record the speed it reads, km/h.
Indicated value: 110 km/h
